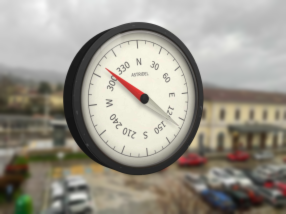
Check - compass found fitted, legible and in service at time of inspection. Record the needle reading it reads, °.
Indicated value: 310 °
